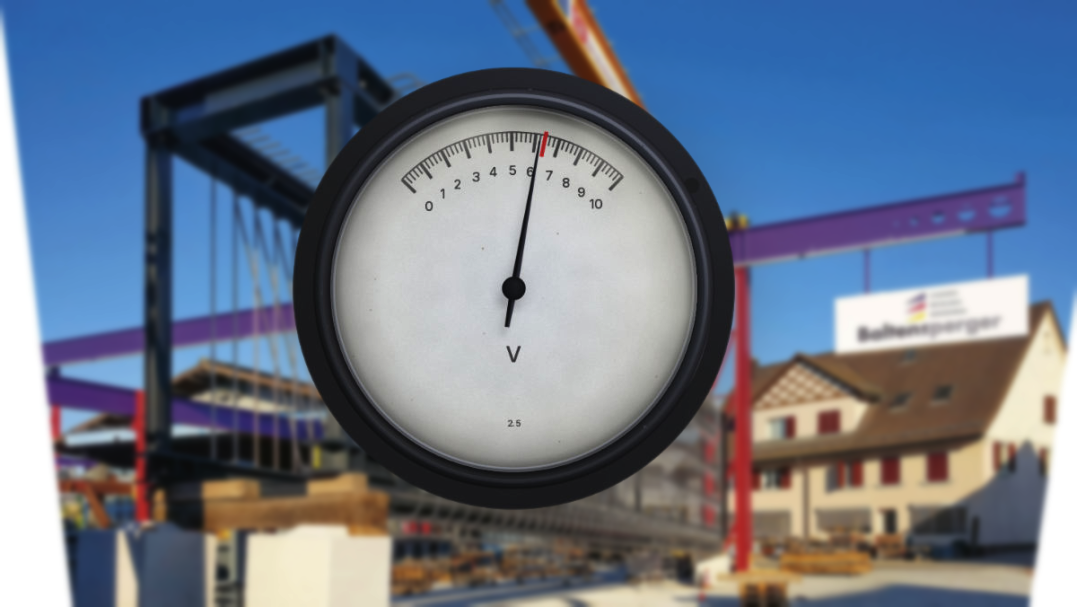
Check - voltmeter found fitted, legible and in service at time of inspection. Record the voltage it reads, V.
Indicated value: 6.2 V
